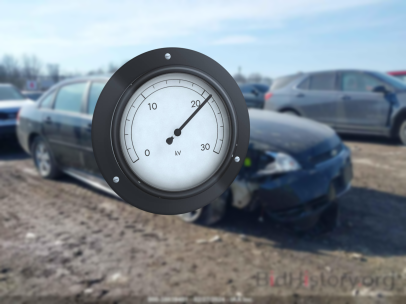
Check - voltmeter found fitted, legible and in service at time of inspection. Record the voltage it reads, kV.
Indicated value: 21 kV
